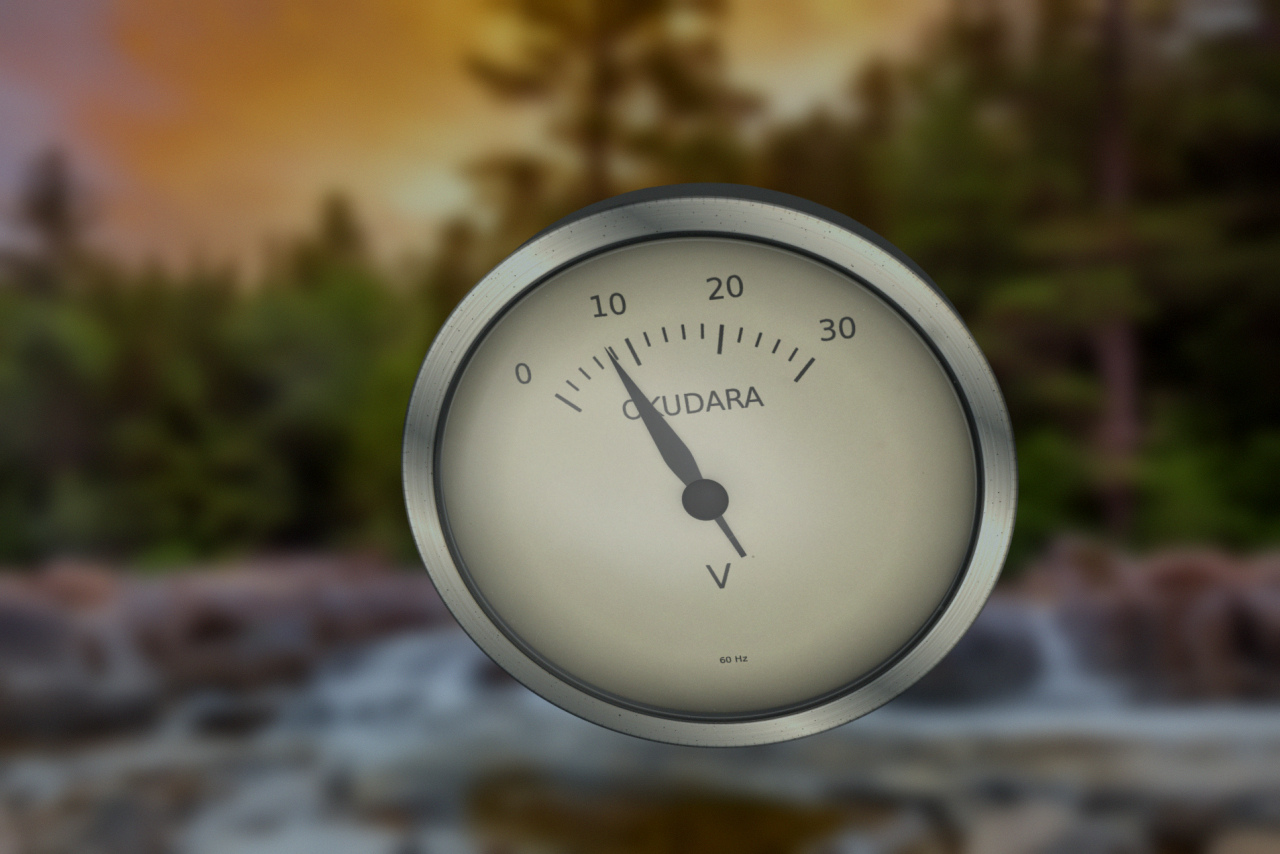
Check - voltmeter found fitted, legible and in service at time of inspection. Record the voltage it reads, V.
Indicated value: 8 V
